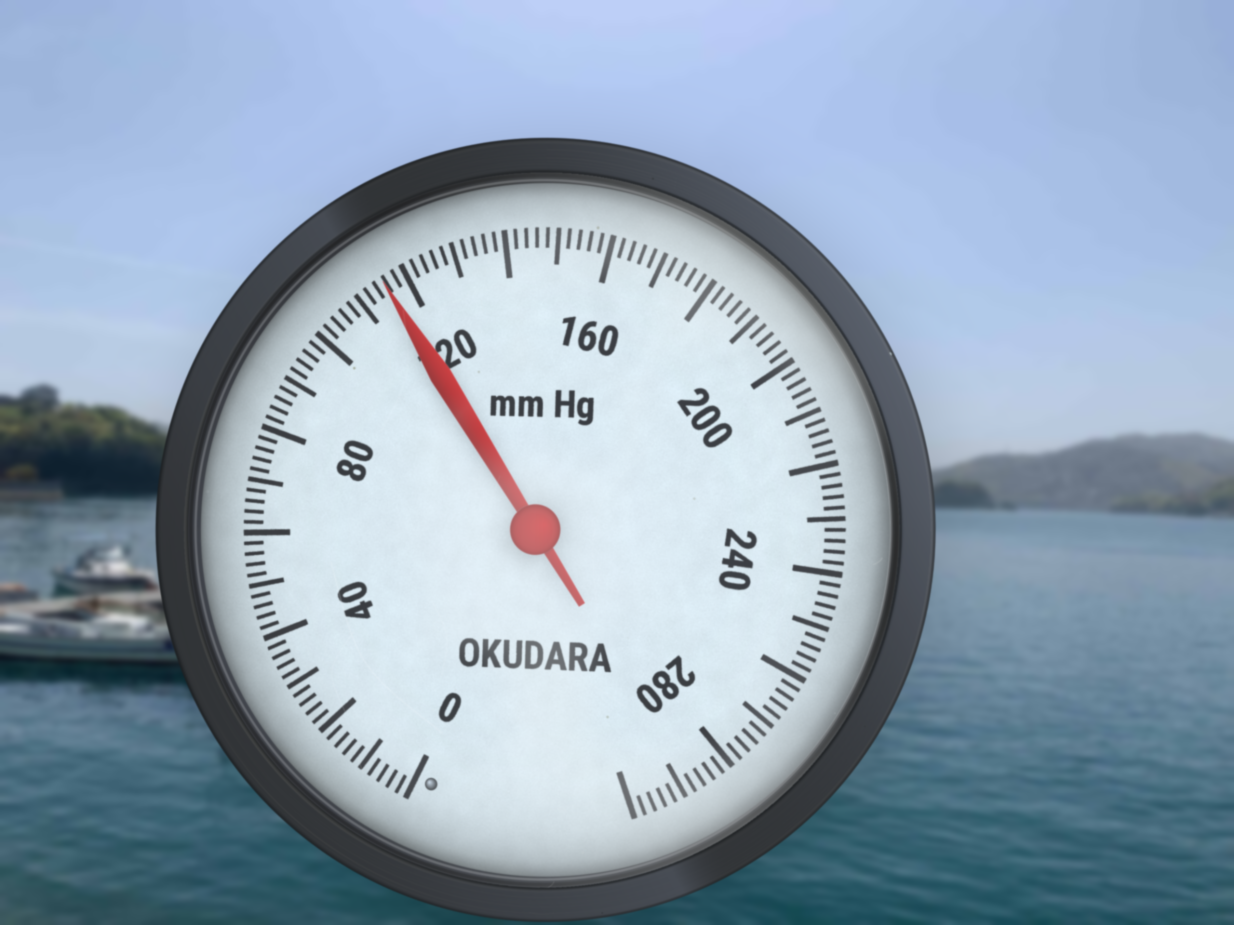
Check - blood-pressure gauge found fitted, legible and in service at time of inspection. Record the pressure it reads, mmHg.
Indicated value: 116 mmHg
